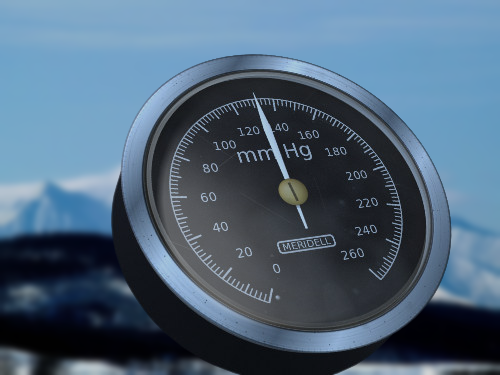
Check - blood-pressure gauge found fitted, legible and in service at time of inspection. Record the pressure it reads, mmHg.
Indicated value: 130 mmHg
